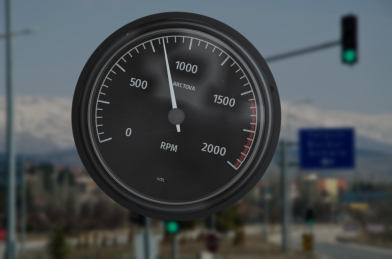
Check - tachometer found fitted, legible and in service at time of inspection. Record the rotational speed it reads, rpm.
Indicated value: 825 rpm
